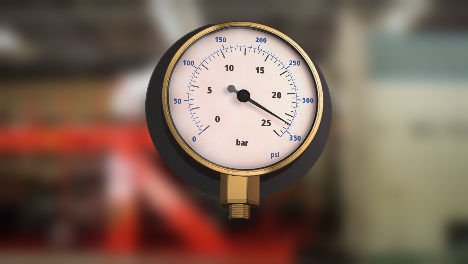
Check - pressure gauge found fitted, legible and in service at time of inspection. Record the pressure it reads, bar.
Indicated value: 23.5 bar
